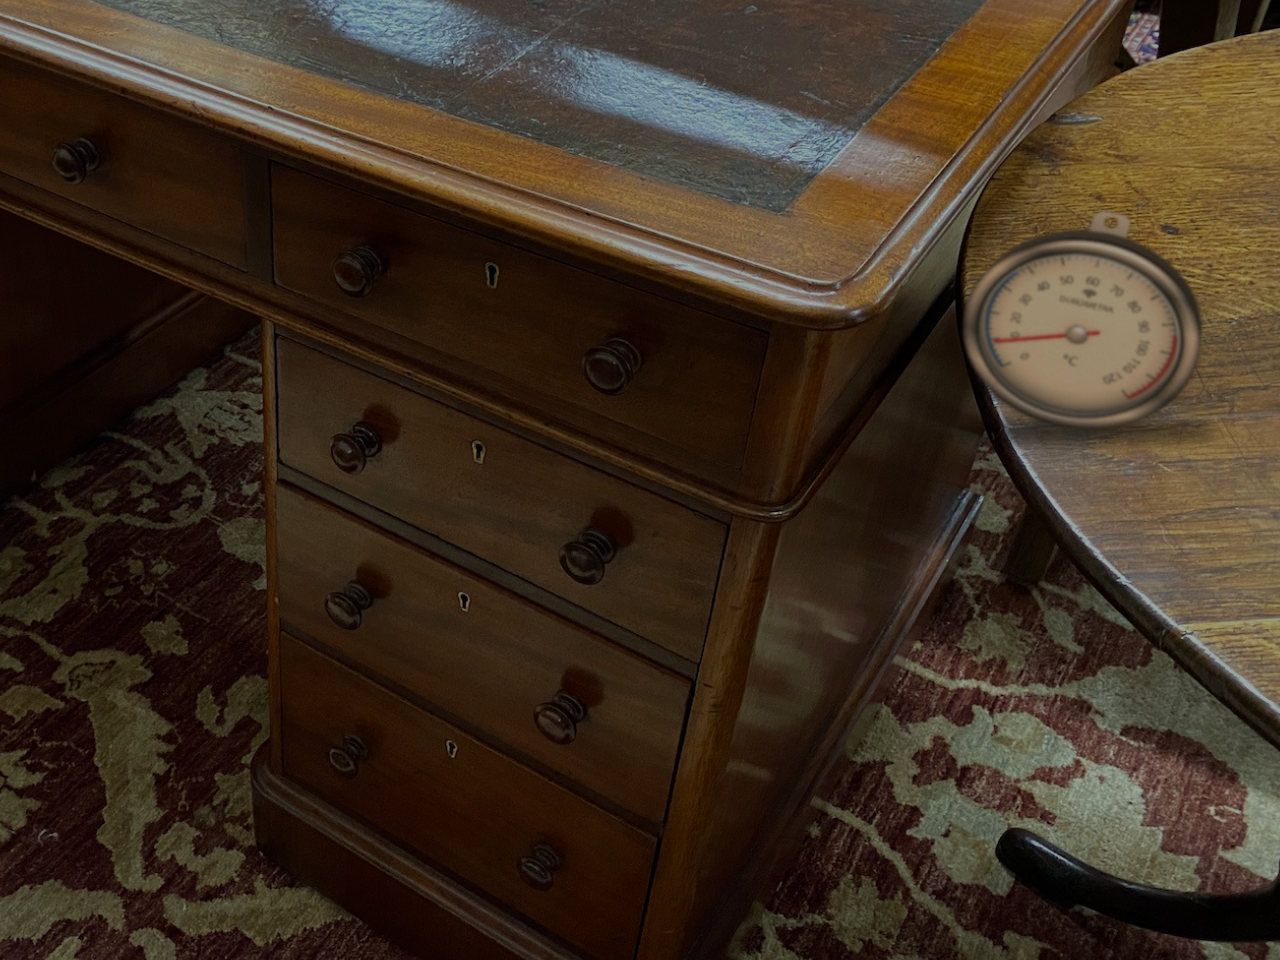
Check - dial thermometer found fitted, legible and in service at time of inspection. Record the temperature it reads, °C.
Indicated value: 10 °C
